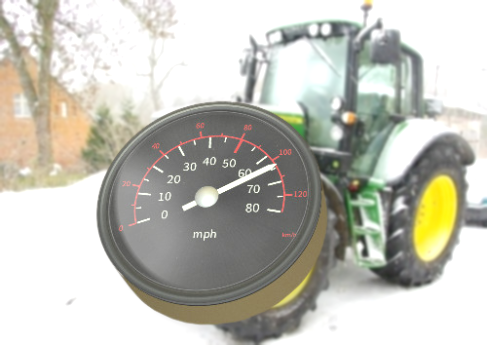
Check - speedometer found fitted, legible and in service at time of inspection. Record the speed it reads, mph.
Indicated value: 65 mph
